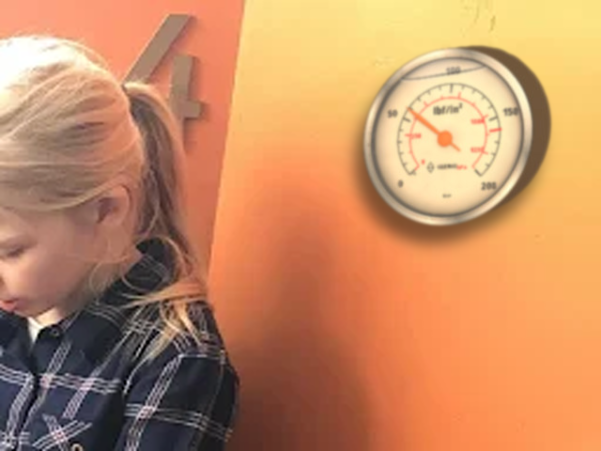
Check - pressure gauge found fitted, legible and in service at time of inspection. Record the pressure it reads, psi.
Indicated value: 60 psi
